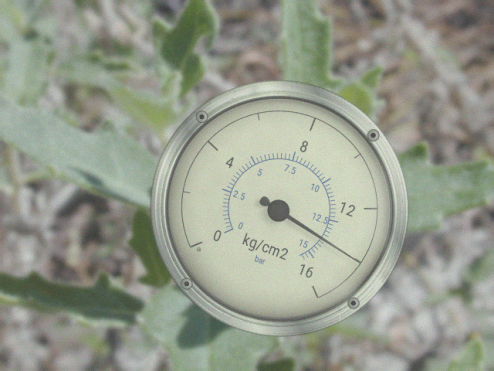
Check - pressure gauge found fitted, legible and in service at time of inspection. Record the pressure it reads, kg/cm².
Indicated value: 14 kg/cm²
